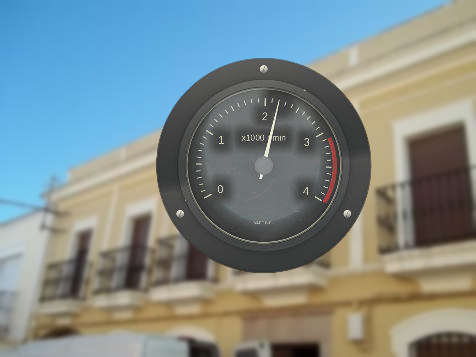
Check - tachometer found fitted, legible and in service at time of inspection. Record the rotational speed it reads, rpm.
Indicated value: 2200 rpm
